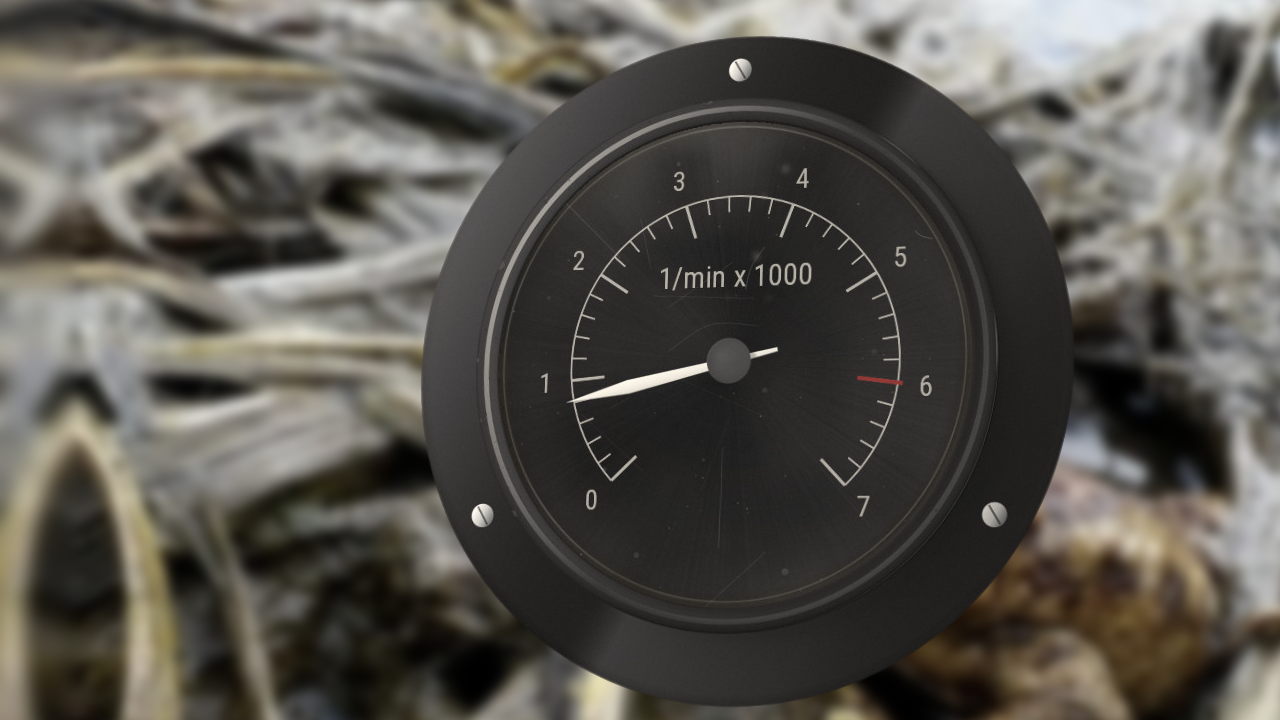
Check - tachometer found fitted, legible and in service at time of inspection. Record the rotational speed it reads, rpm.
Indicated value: 800 rpm
